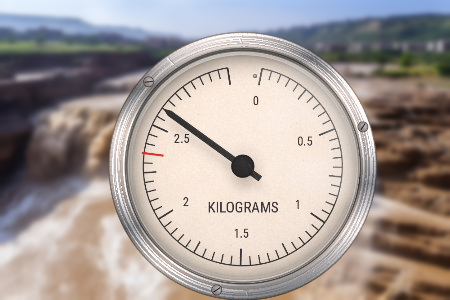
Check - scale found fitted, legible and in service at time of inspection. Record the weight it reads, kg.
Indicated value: 2.6 kg
